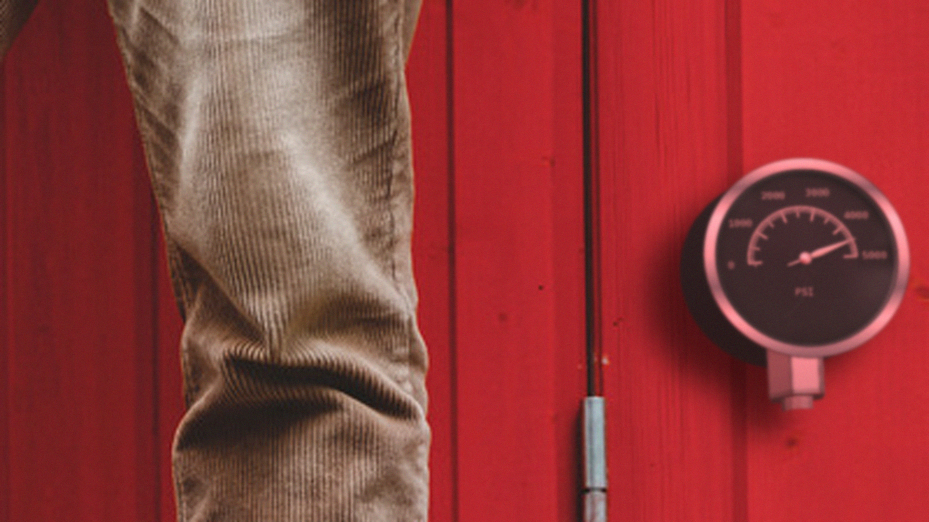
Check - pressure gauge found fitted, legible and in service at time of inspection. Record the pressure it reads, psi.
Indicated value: 4500 psi
